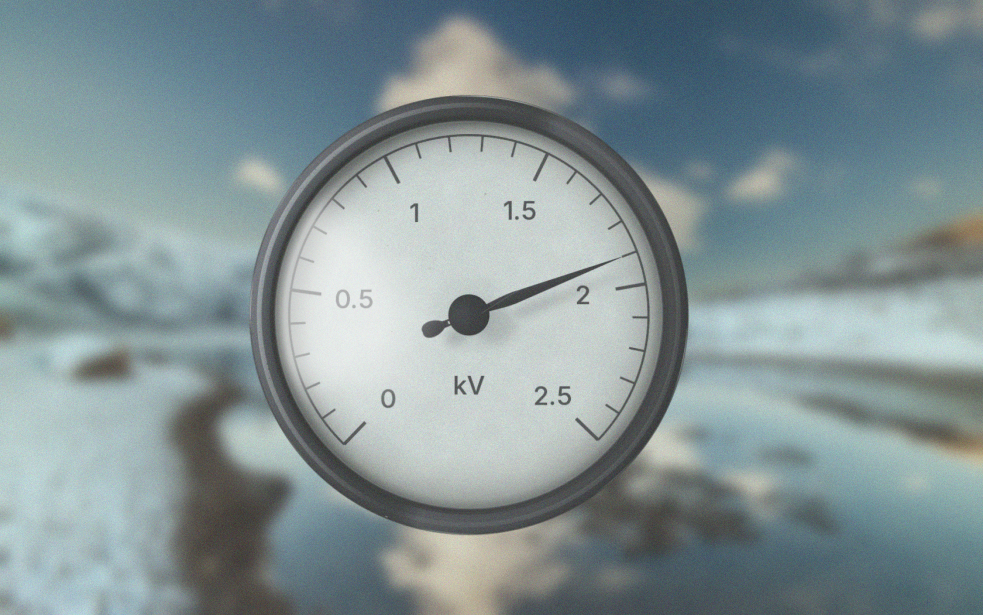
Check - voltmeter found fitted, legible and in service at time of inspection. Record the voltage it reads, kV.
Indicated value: 1.9 kV
